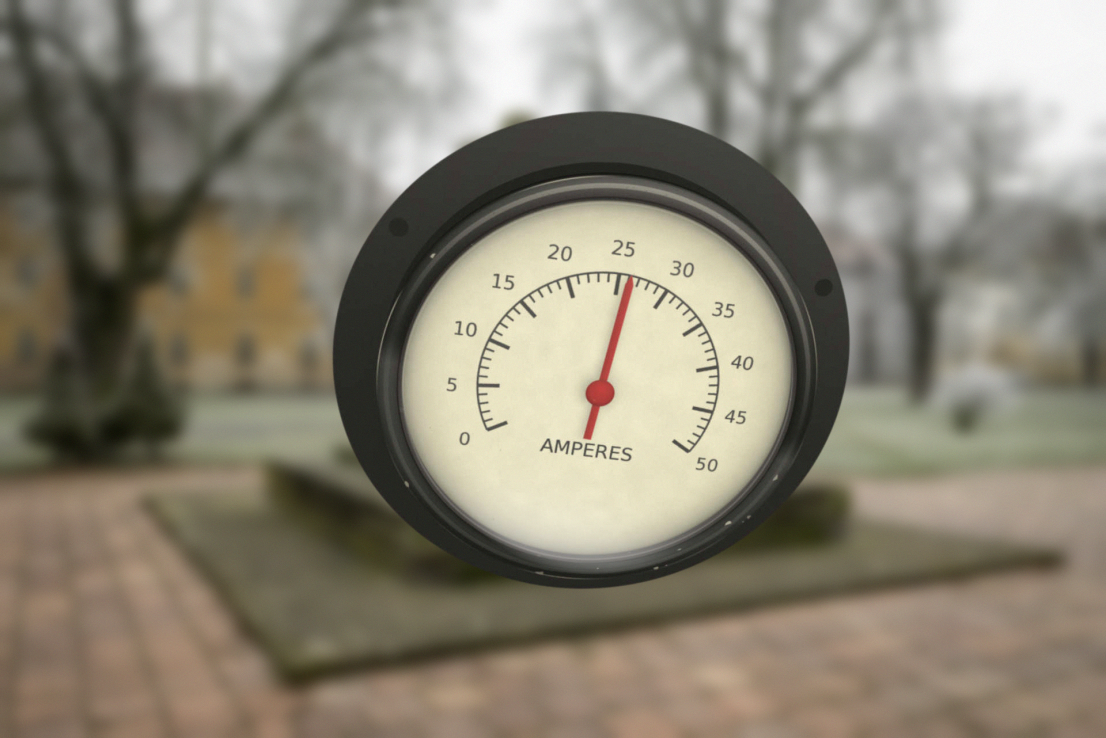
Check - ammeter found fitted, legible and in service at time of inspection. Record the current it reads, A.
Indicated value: 26 A
